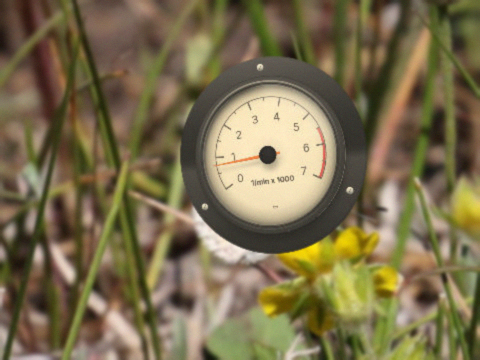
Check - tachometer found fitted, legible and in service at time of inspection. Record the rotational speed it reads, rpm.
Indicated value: 750 rpm
